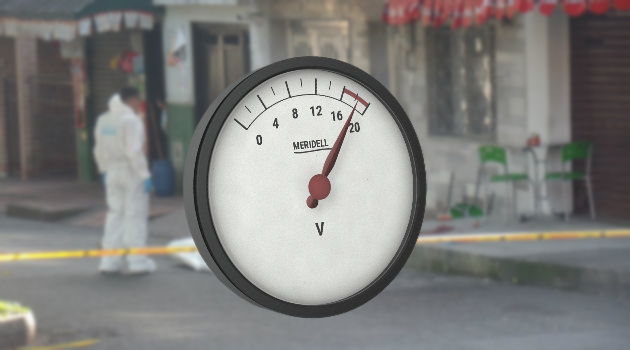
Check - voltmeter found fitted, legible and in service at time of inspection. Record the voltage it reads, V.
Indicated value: 18 V
